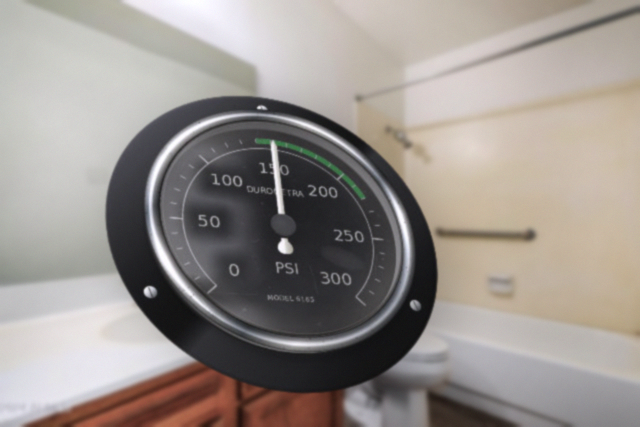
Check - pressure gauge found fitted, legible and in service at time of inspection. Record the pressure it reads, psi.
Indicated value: 150 psi
